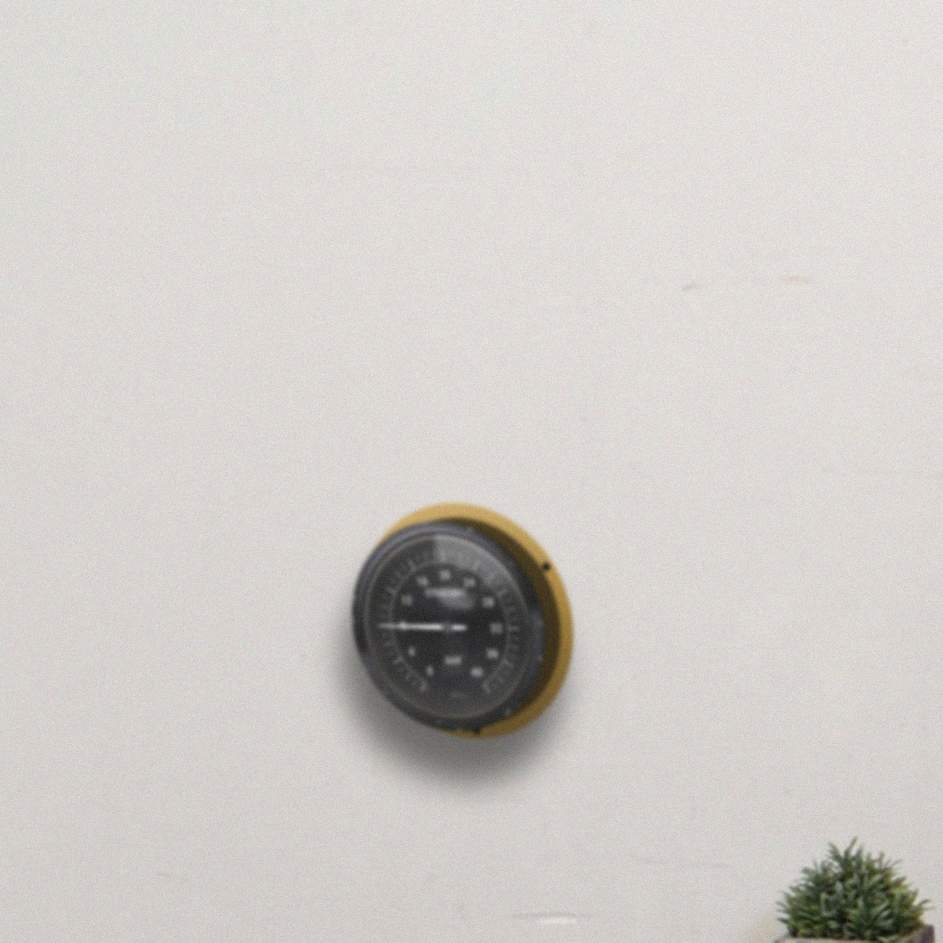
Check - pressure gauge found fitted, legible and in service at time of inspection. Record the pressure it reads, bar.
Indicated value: 8 bar
